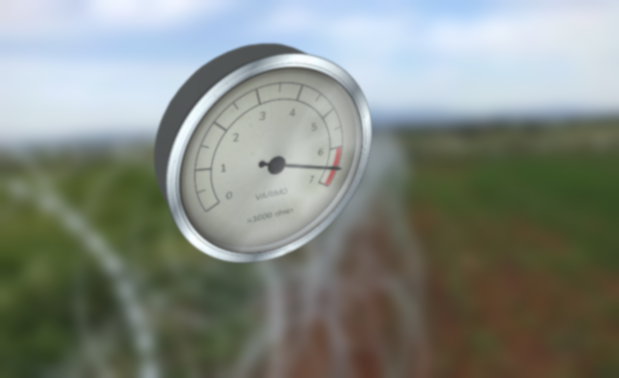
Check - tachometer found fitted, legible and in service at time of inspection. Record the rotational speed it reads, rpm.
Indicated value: 6500 rpm
